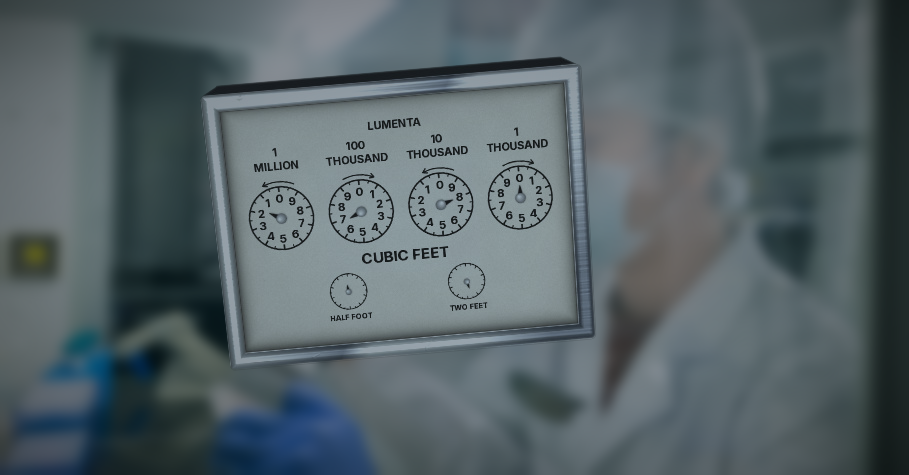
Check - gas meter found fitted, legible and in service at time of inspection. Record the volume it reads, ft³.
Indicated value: 168000 ft³
